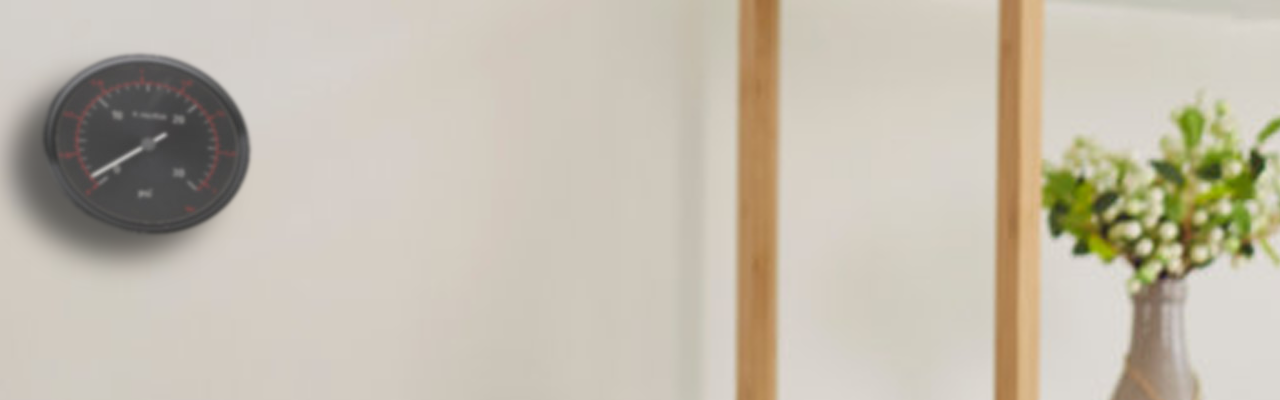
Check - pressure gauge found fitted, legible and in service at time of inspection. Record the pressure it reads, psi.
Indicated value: 1 psi
